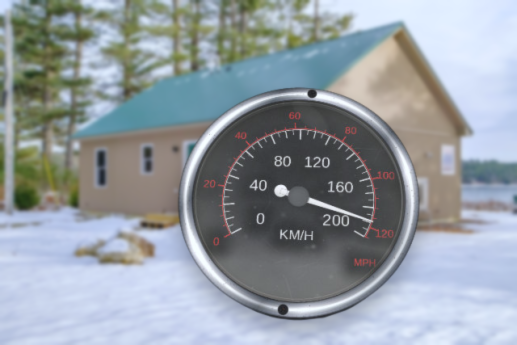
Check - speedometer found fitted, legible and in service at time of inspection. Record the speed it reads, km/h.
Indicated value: 190 km/h
